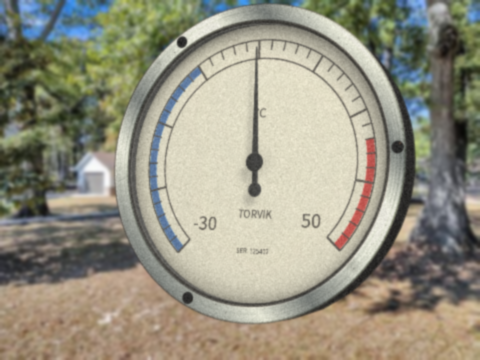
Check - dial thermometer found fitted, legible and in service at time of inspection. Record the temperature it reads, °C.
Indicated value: 10 °C
